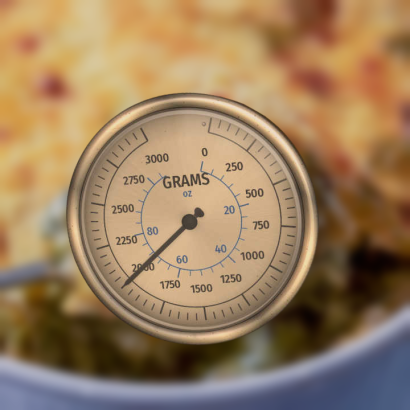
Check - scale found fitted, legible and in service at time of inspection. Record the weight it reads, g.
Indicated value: 2000 g
